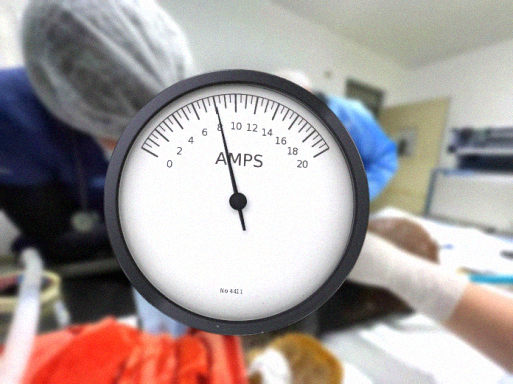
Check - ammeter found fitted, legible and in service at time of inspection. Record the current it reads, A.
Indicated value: 8 A
